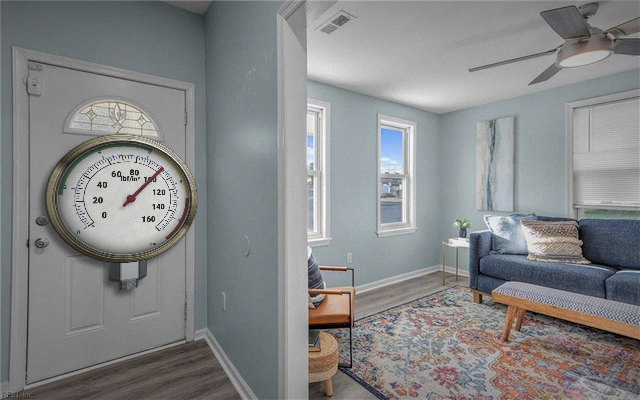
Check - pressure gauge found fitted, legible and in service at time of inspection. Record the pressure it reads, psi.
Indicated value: 100 psi
